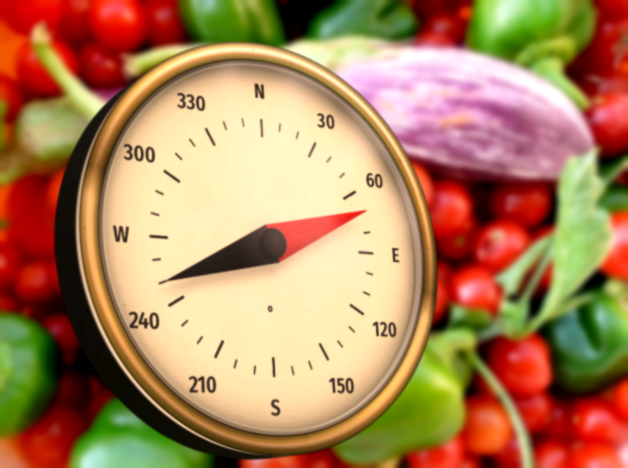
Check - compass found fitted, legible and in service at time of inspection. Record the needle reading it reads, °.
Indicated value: 70 °
